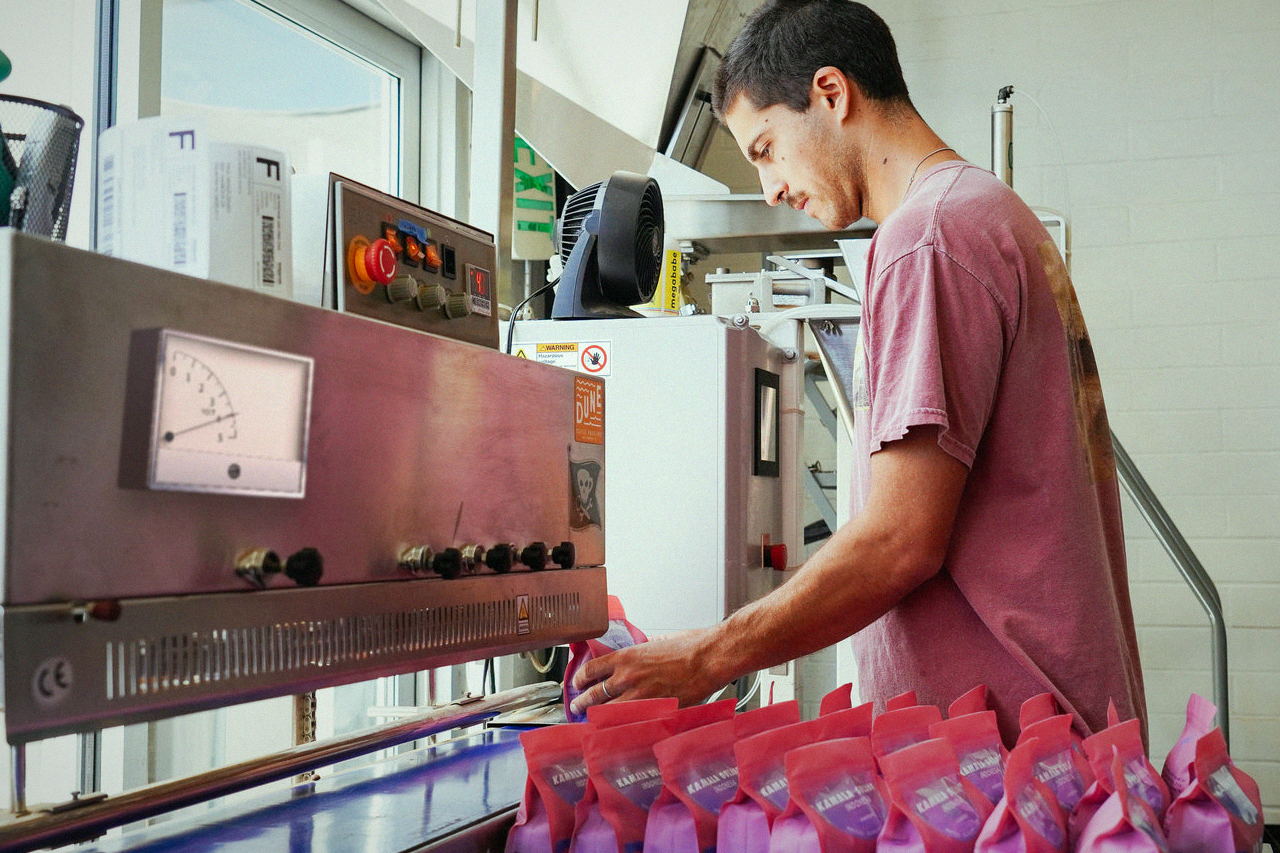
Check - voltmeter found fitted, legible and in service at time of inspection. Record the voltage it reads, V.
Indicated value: 4 V
